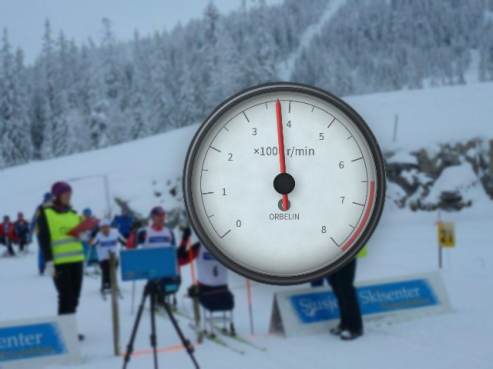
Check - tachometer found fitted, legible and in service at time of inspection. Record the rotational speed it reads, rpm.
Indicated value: 3750 rpm
